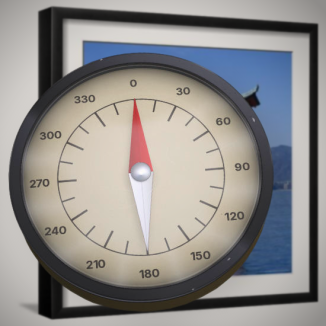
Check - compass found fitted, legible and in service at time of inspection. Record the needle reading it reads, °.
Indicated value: 0 °
